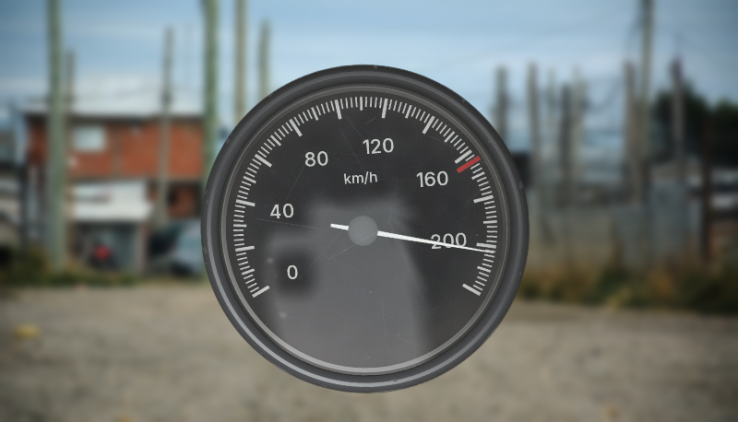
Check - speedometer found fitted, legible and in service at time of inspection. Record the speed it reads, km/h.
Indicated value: 202 km/h
